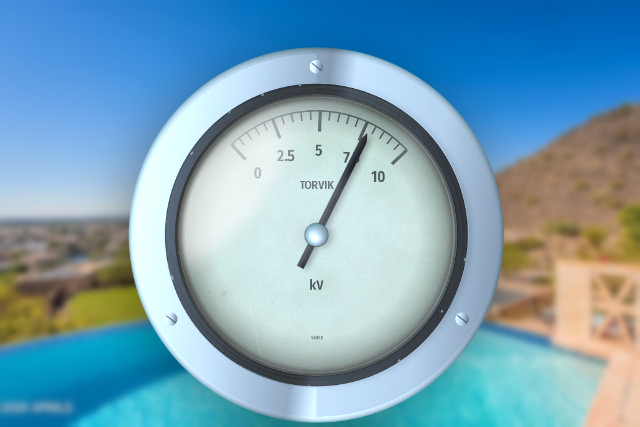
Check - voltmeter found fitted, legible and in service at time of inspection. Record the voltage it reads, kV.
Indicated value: 7.75 kV
